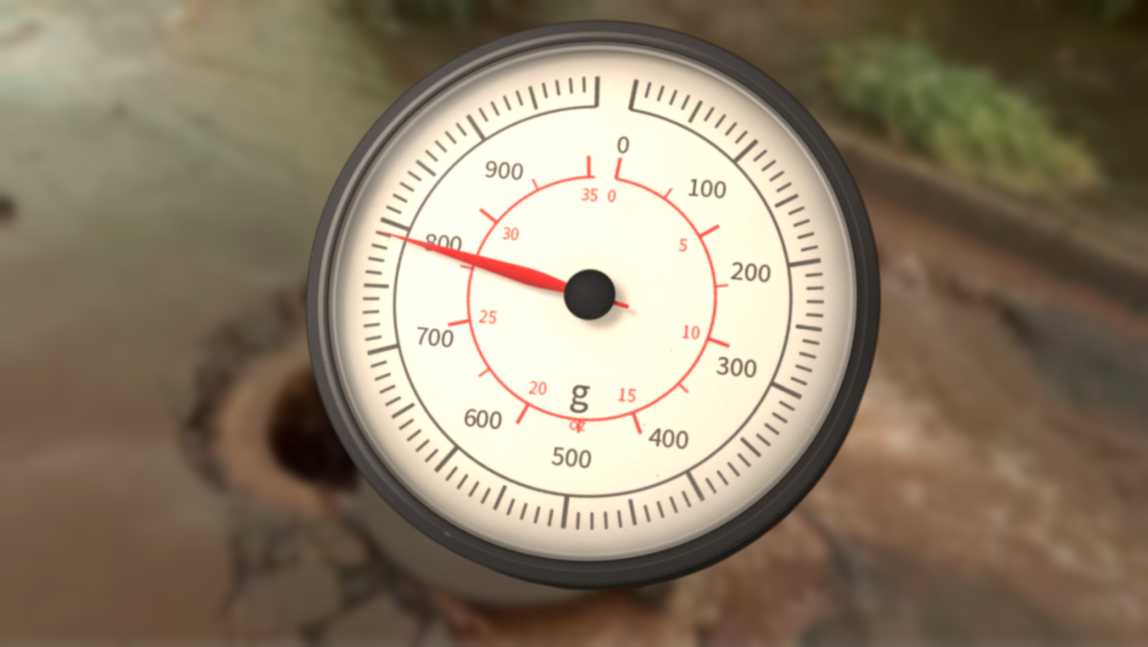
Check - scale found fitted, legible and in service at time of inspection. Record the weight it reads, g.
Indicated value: 790 g
